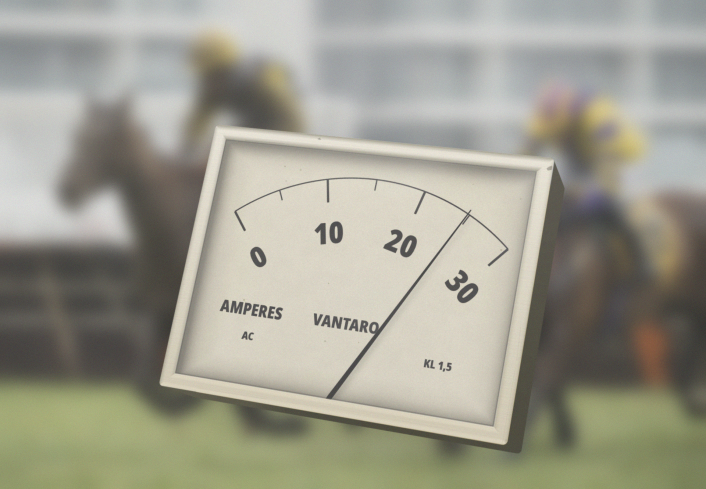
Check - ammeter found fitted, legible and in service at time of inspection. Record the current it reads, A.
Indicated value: 25 A
